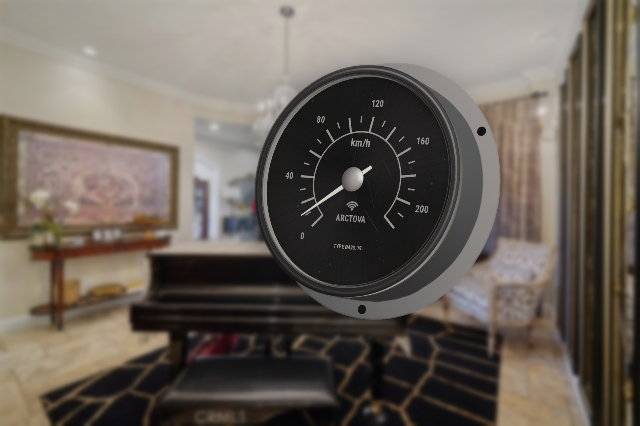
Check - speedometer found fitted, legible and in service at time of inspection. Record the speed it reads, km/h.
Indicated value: 10 km/h
